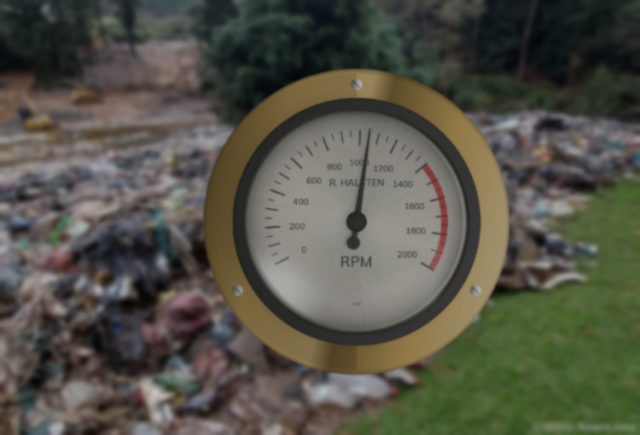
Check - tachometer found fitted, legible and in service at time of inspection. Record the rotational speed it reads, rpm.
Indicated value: 1050 rpm
